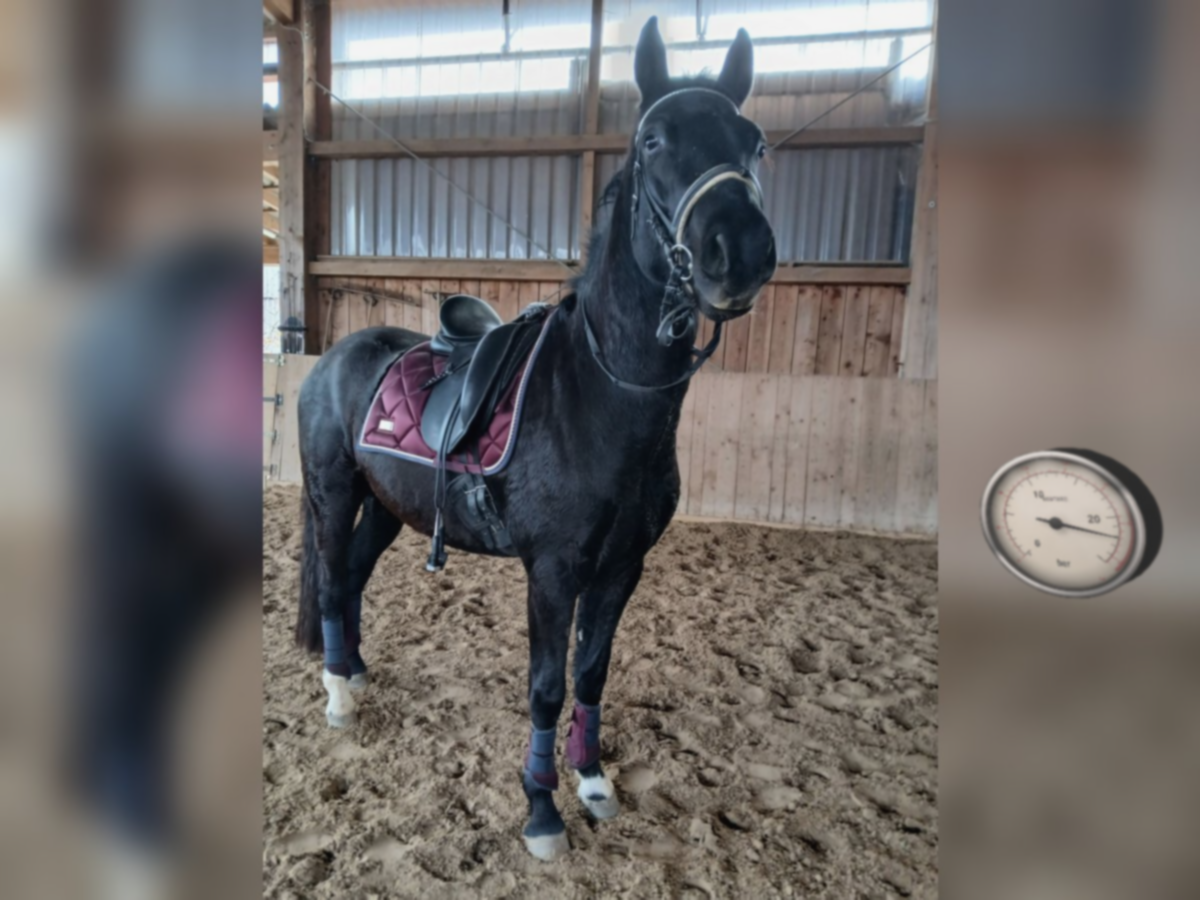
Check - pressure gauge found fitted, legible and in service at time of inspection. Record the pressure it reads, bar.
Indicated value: 22 bar
